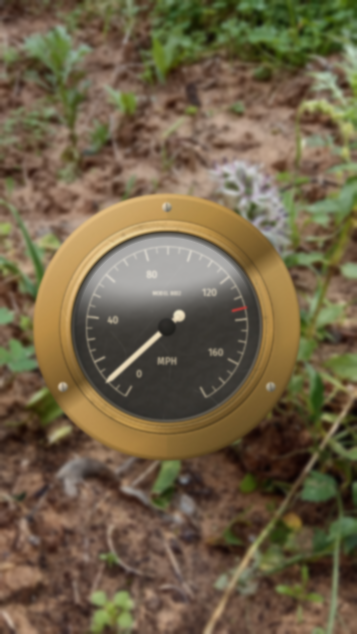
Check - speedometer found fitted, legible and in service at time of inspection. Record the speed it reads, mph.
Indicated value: 10 mph
